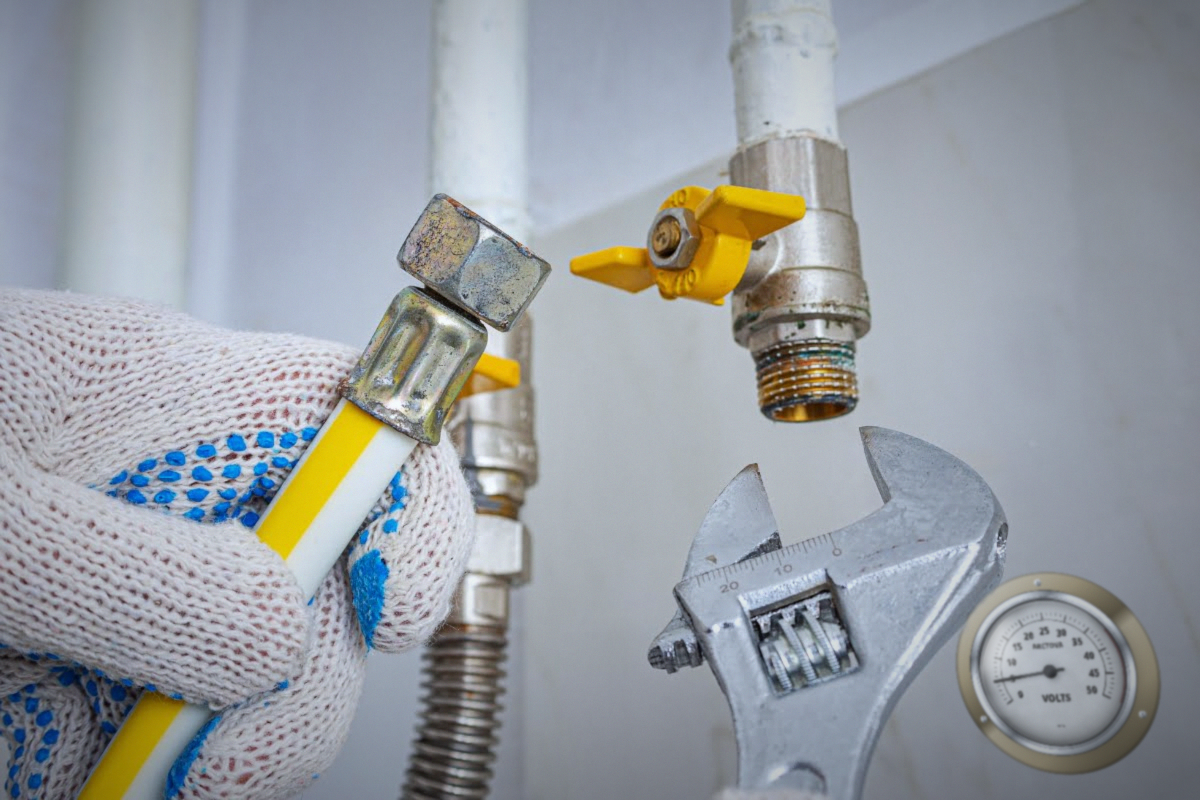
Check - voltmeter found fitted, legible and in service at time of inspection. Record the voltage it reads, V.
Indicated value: 5 V
